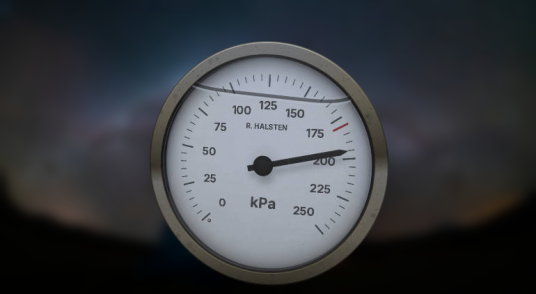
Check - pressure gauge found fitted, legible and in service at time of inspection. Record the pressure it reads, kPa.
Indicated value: 195 kPa
